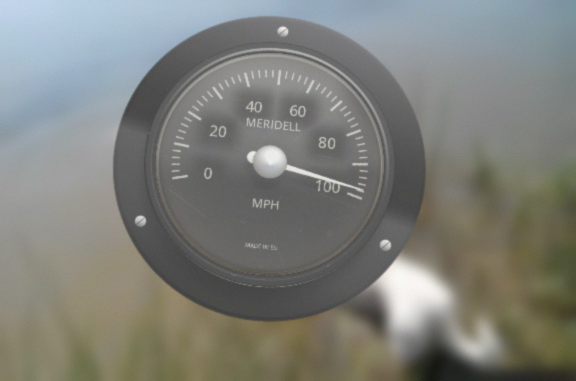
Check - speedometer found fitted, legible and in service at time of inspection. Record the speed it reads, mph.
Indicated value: 98 mph
